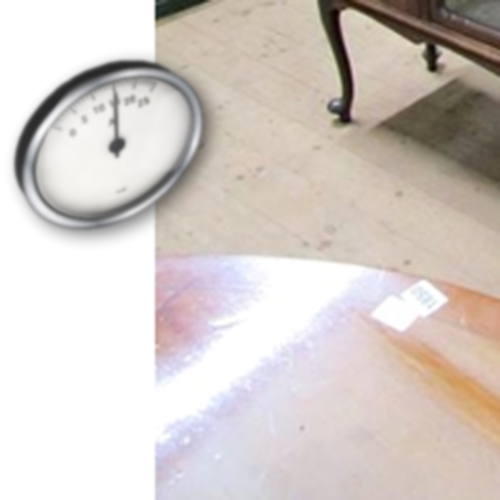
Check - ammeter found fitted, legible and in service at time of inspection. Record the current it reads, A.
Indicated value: 15 A
